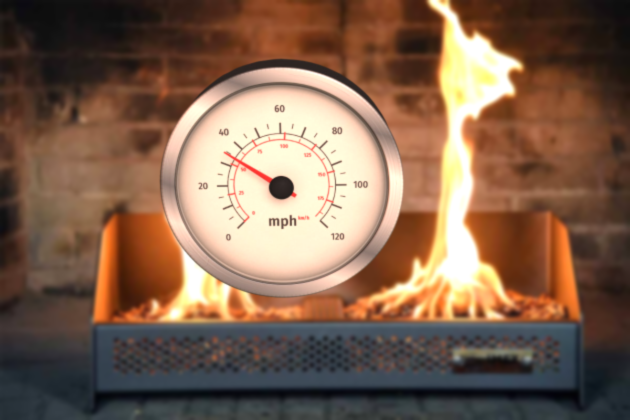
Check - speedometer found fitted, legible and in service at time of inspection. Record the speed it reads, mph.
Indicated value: 35 mph
